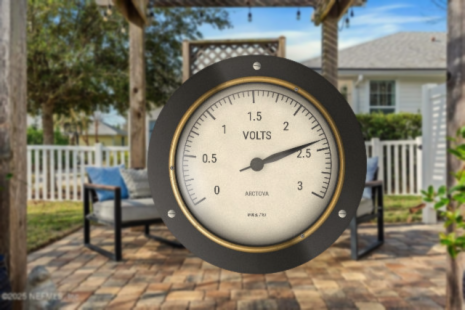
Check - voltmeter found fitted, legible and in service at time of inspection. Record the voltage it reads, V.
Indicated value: 2.4 V
